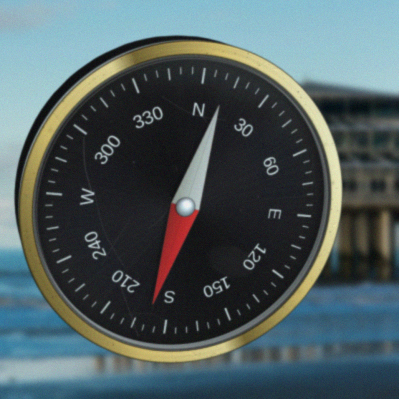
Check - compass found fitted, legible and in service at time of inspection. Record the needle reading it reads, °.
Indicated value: 190 °
